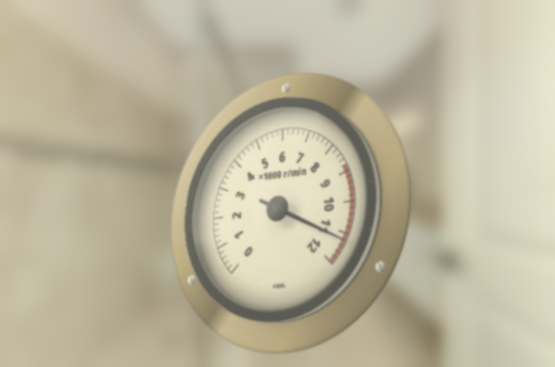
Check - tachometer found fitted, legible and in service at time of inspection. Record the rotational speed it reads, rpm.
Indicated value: 11200 rpm
